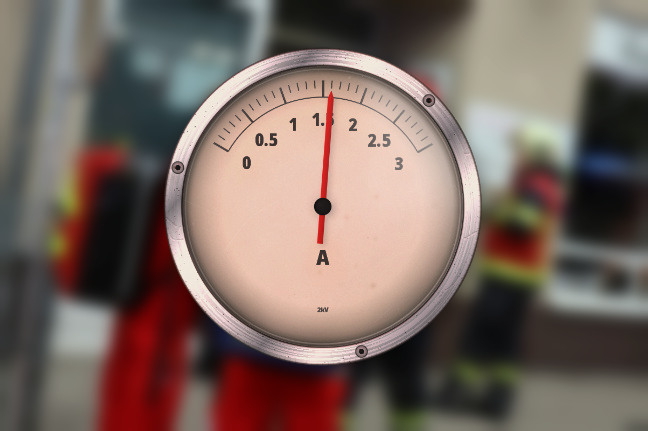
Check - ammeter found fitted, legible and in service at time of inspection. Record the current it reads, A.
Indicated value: 1.6 A
